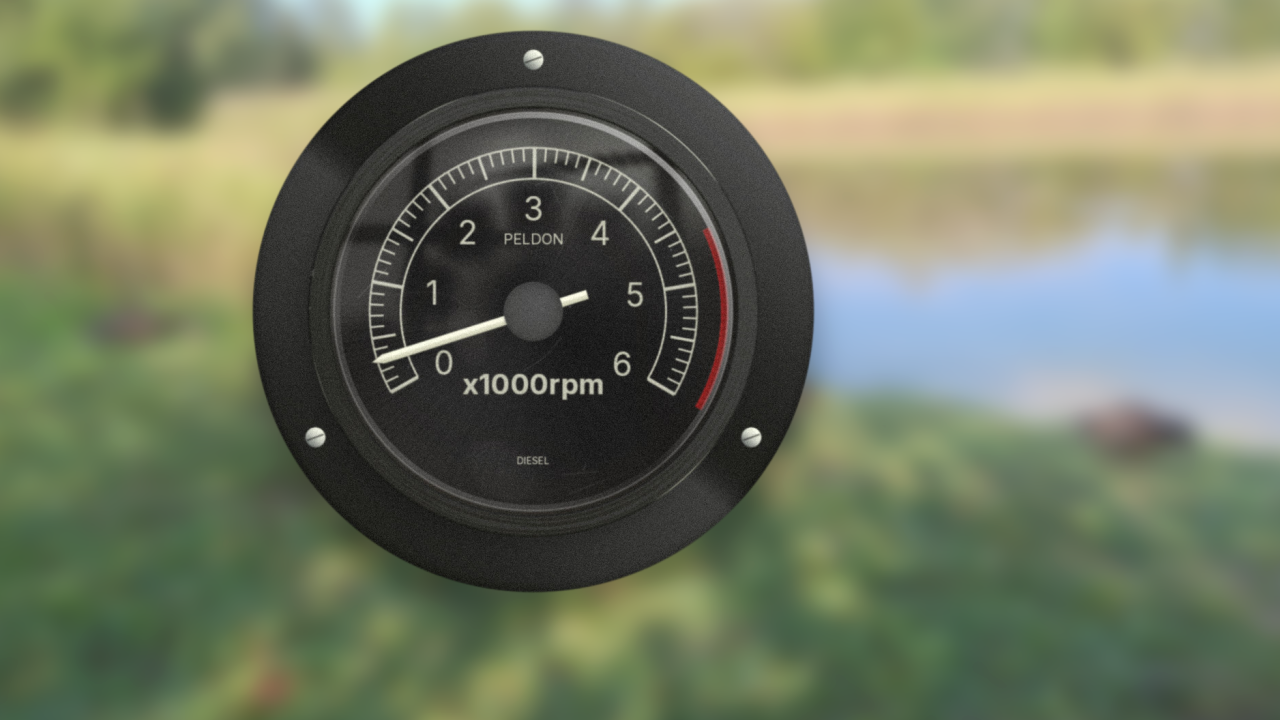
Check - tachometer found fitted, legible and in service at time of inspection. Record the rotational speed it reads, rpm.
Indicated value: 300 rpm
